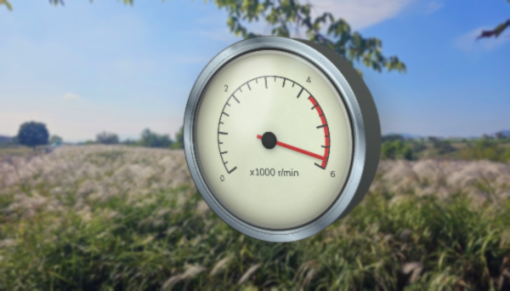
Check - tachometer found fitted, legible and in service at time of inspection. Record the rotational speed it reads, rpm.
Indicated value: 5750 rpm
